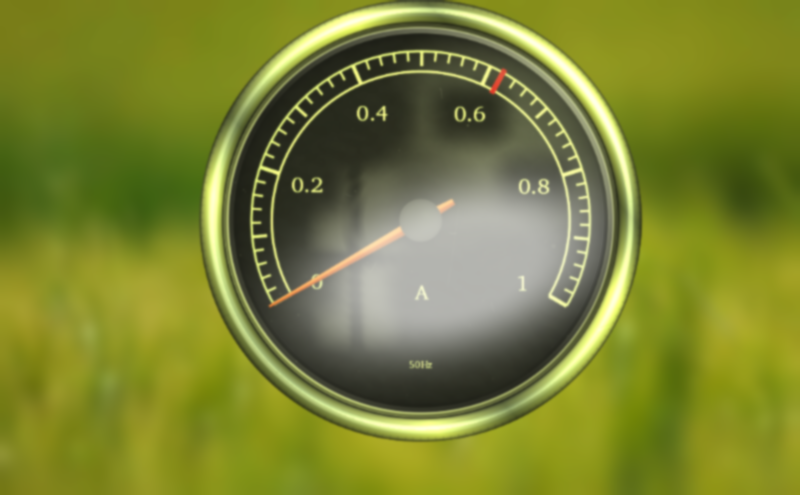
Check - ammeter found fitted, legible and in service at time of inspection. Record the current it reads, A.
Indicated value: 0 A
